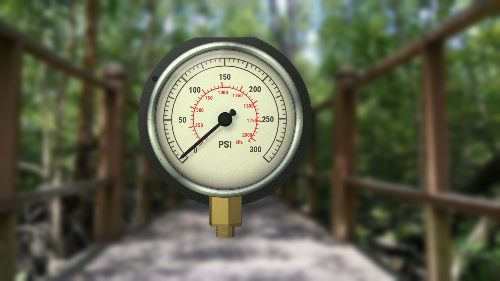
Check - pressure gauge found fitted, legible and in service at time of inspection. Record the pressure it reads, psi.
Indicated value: 5 psi
